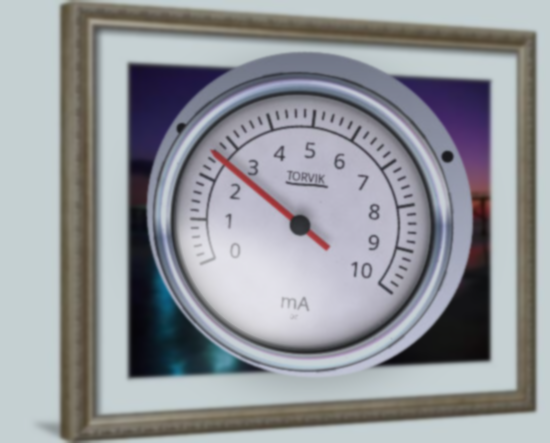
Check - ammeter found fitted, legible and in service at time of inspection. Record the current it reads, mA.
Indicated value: 2.6 mA
